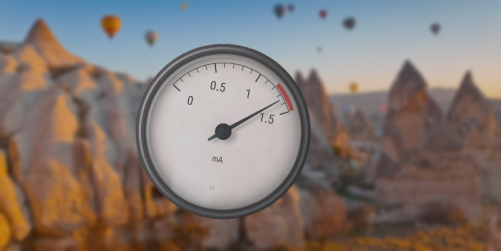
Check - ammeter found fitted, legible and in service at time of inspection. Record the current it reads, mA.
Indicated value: 1.35 mA
